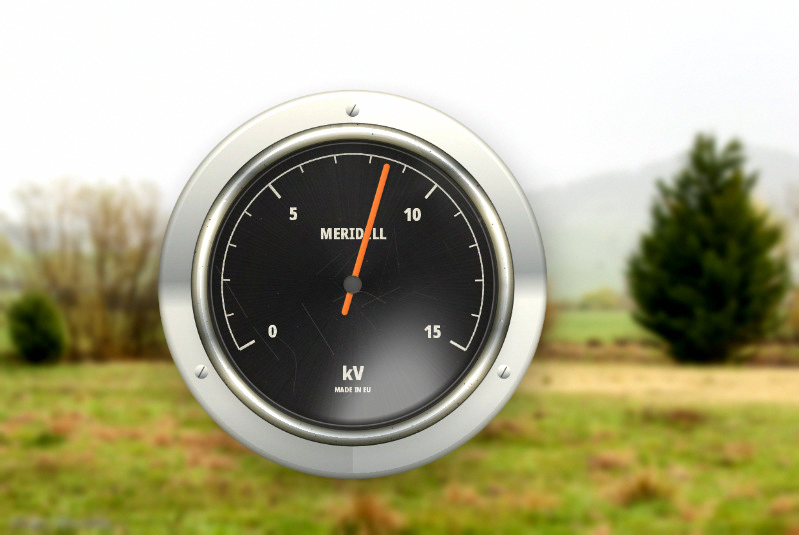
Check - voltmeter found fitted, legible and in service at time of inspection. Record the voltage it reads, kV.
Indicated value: 8.5 kV
